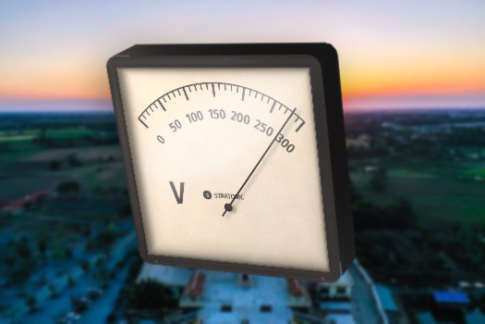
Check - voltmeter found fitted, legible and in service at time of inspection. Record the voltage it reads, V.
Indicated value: 280 V
